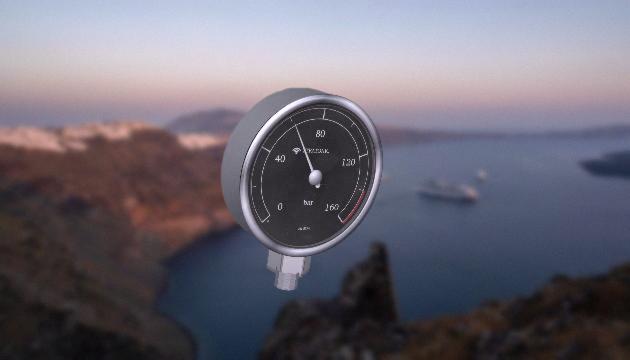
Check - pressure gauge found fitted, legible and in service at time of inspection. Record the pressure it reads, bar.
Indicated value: 60 bar
